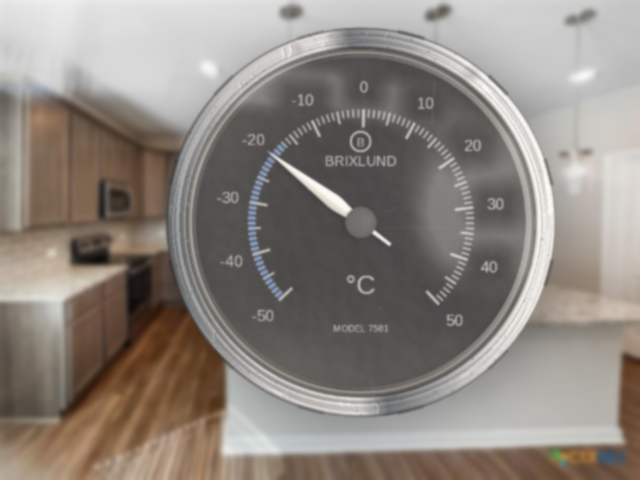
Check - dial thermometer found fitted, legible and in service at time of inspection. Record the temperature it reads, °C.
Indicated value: -20 °C
